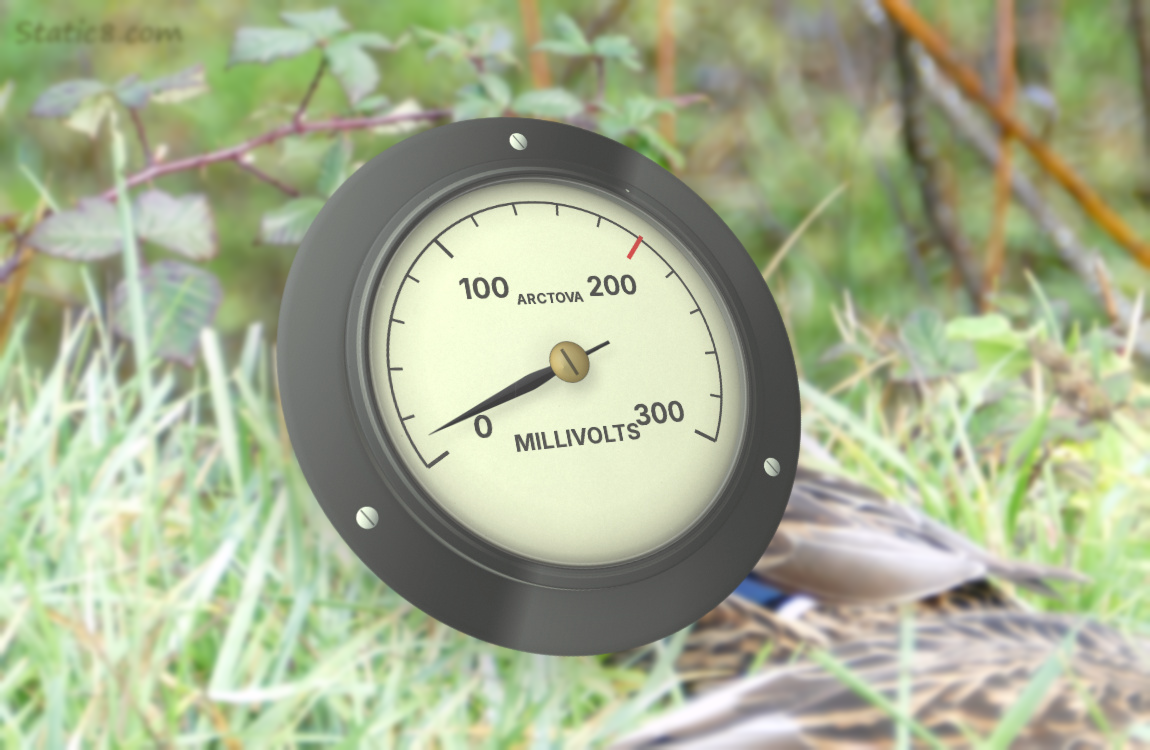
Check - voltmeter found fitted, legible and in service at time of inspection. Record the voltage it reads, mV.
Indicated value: 10 mV
